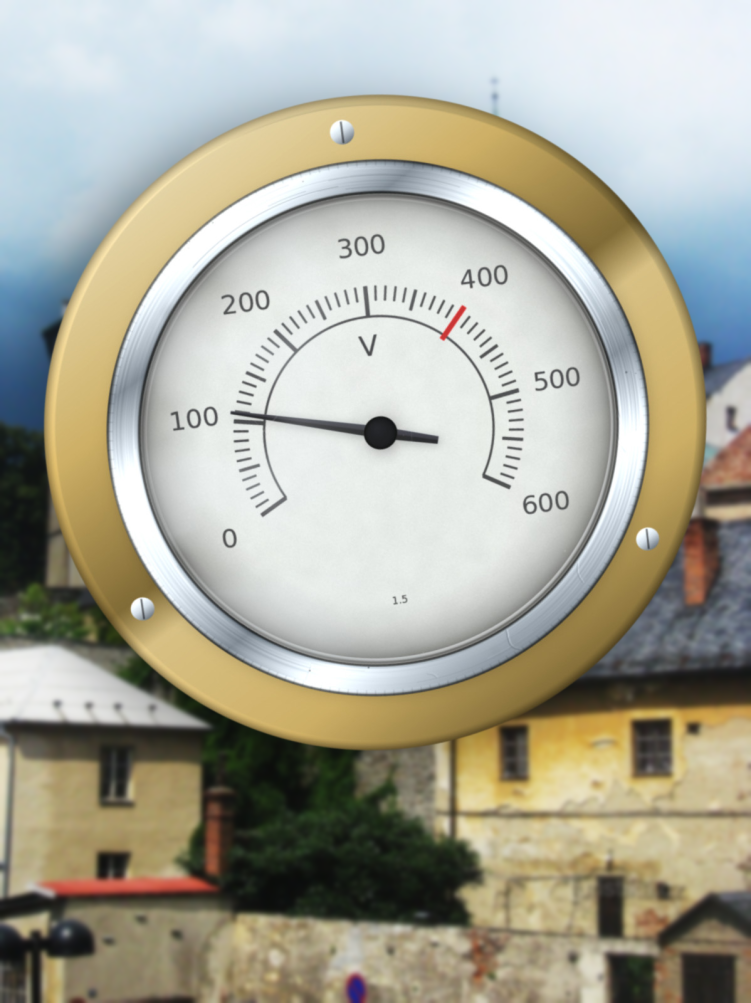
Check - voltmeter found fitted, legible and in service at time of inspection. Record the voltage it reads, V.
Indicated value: 110 V
